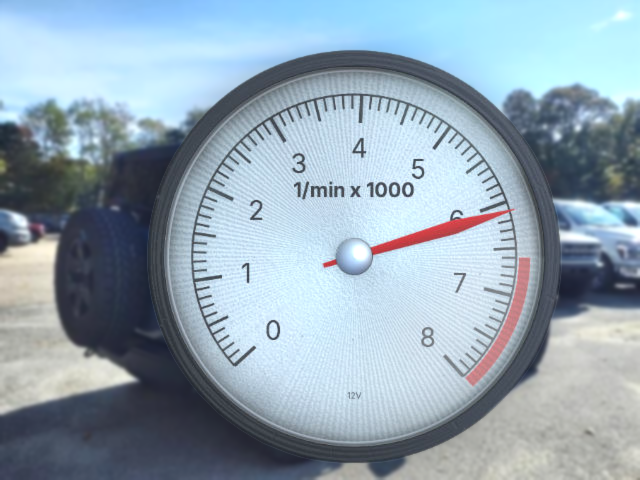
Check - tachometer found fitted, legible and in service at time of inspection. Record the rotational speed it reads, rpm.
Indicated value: 6100 rpm
